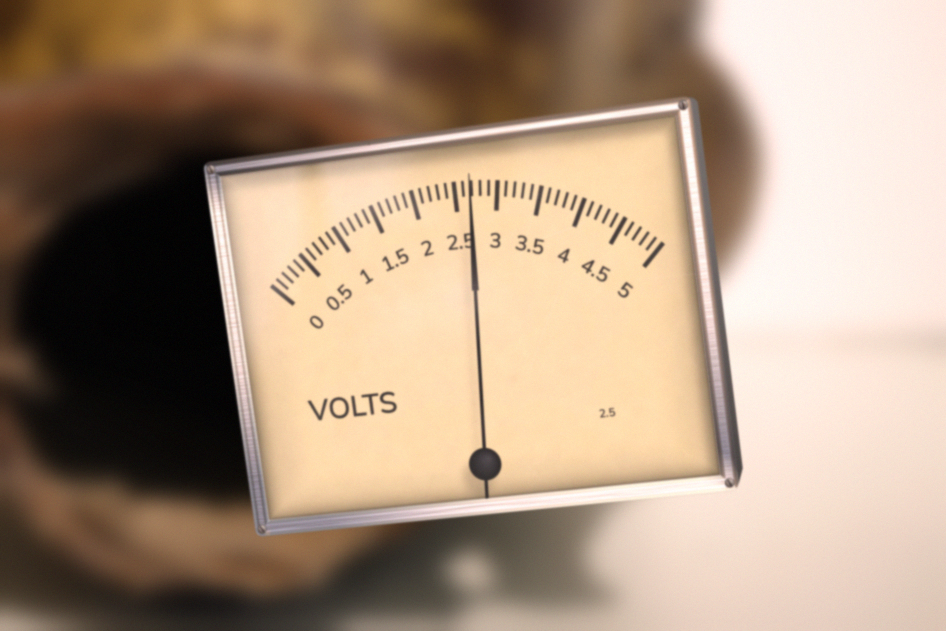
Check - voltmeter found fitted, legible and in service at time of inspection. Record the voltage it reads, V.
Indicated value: 2.7 V
